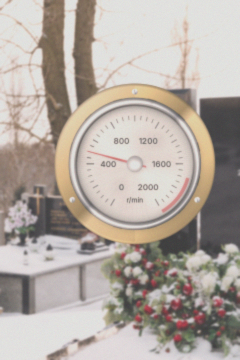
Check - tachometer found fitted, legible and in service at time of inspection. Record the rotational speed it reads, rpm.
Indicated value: 500 rpm
